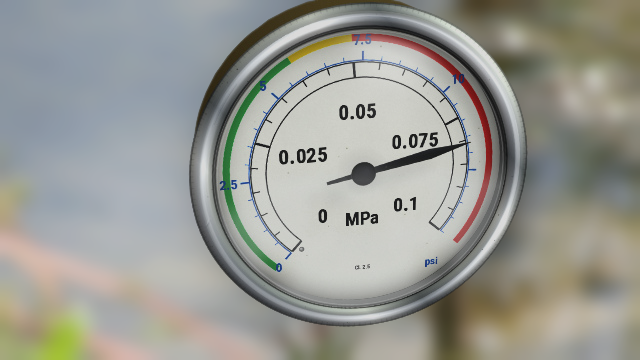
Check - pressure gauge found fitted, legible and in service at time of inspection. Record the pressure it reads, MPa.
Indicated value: 0.08 MPa
